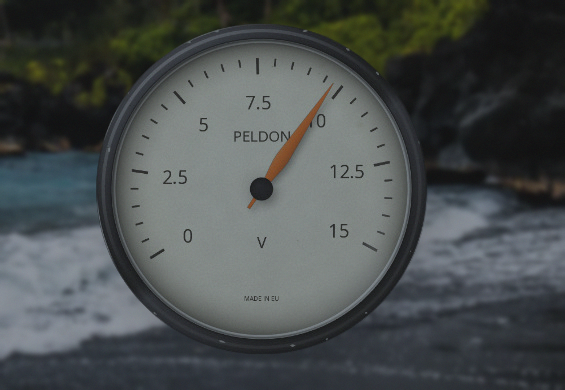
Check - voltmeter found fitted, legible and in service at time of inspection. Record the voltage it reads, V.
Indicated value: 9.75 V
